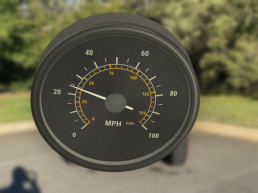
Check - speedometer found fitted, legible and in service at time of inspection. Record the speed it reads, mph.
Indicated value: 25 mph
